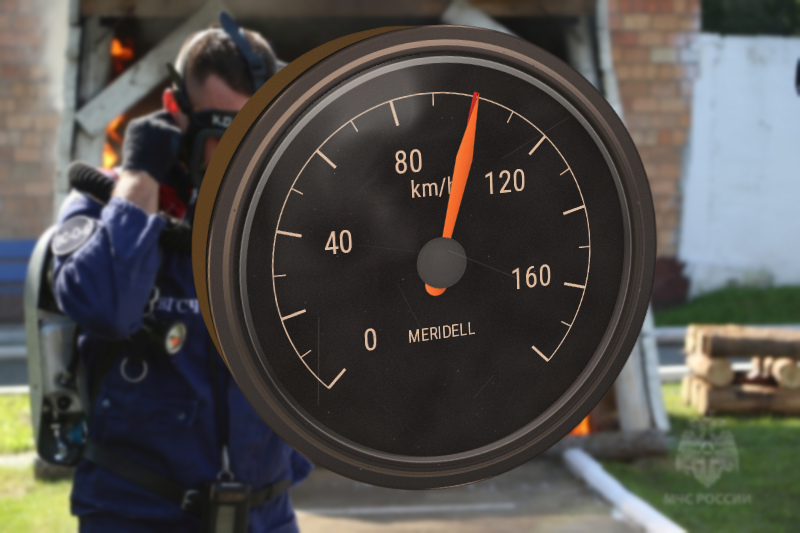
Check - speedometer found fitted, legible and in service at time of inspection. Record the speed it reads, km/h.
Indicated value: 100 km/h
